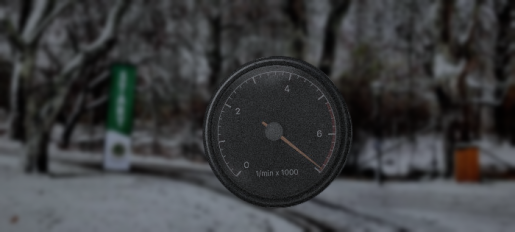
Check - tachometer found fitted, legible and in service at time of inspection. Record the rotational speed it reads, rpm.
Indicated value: 6900 rpm
